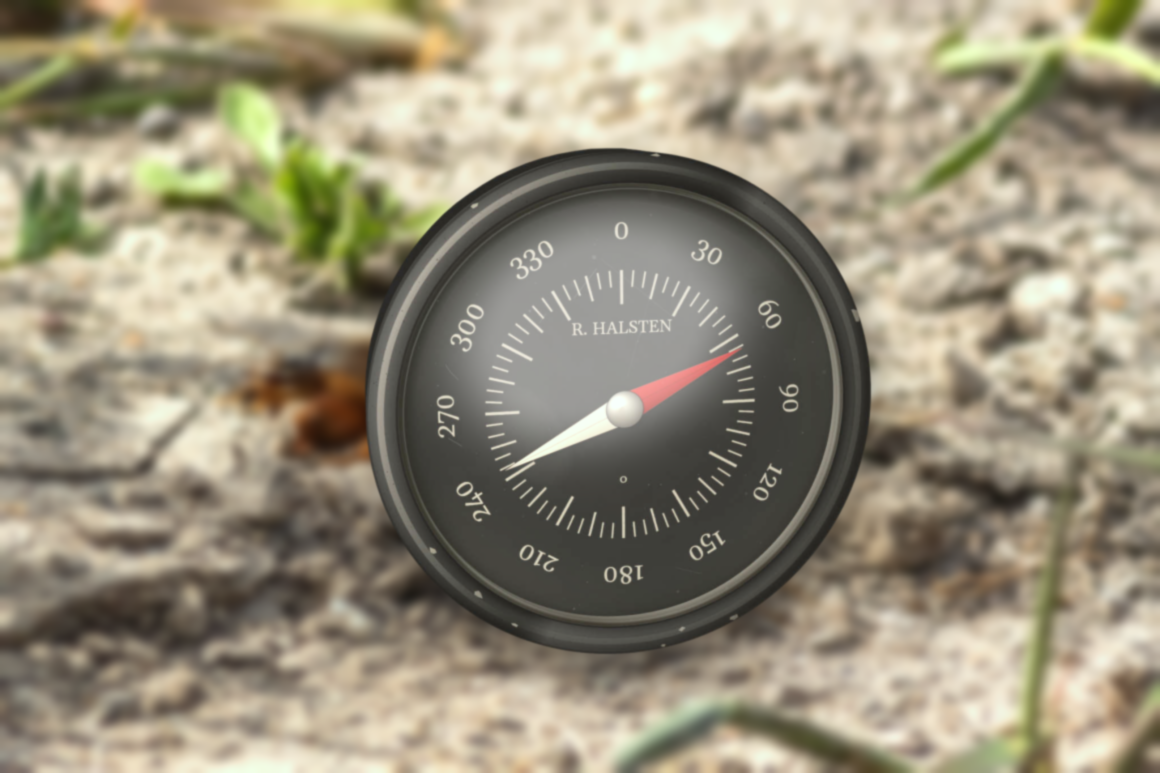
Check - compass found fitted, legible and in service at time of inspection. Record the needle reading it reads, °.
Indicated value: 65 °
